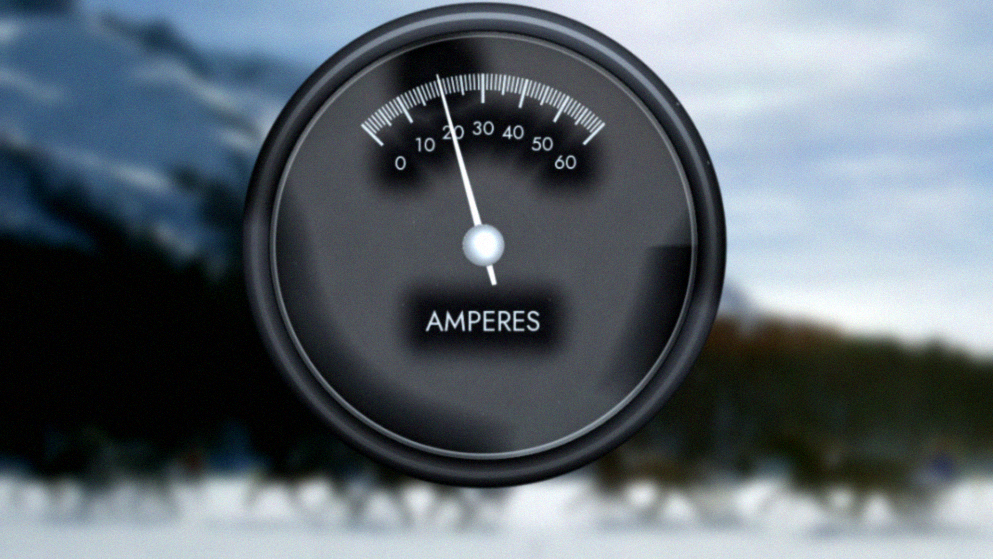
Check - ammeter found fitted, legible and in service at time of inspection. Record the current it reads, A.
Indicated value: 20 A
